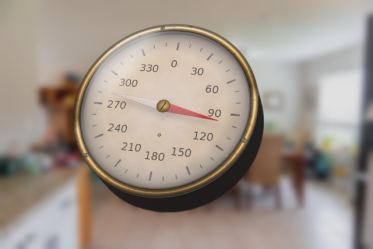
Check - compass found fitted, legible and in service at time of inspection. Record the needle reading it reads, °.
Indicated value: 100 °
